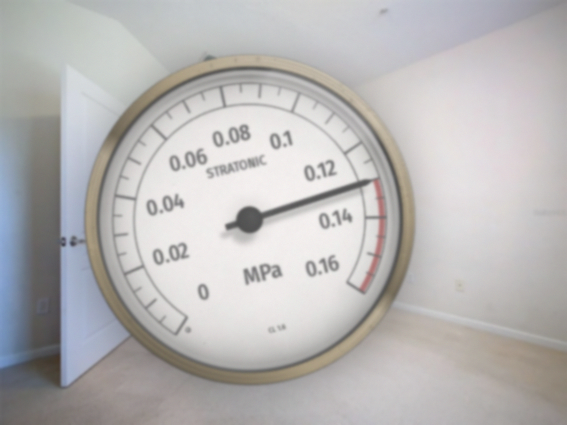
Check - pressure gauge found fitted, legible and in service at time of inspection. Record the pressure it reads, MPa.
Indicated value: 0.13 MPa
